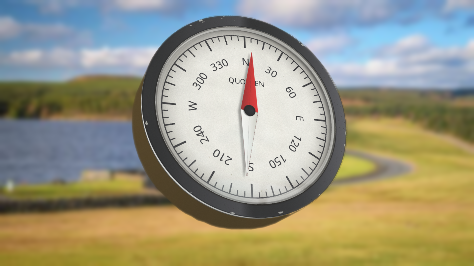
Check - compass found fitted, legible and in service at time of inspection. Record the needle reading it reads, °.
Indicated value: 5 °
